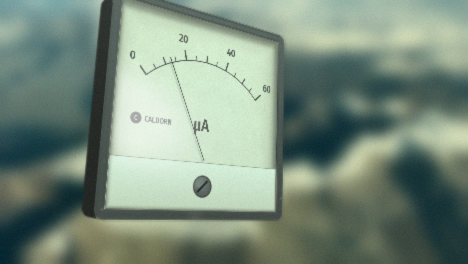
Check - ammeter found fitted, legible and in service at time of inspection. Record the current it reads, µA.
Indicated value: 12.5 µA
